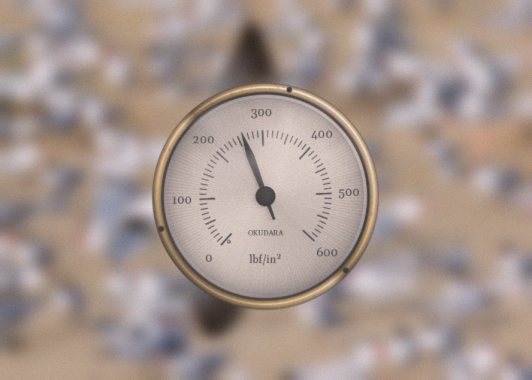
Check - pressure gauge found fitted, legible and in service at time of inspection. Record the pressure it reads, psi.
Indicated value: 260 psi
